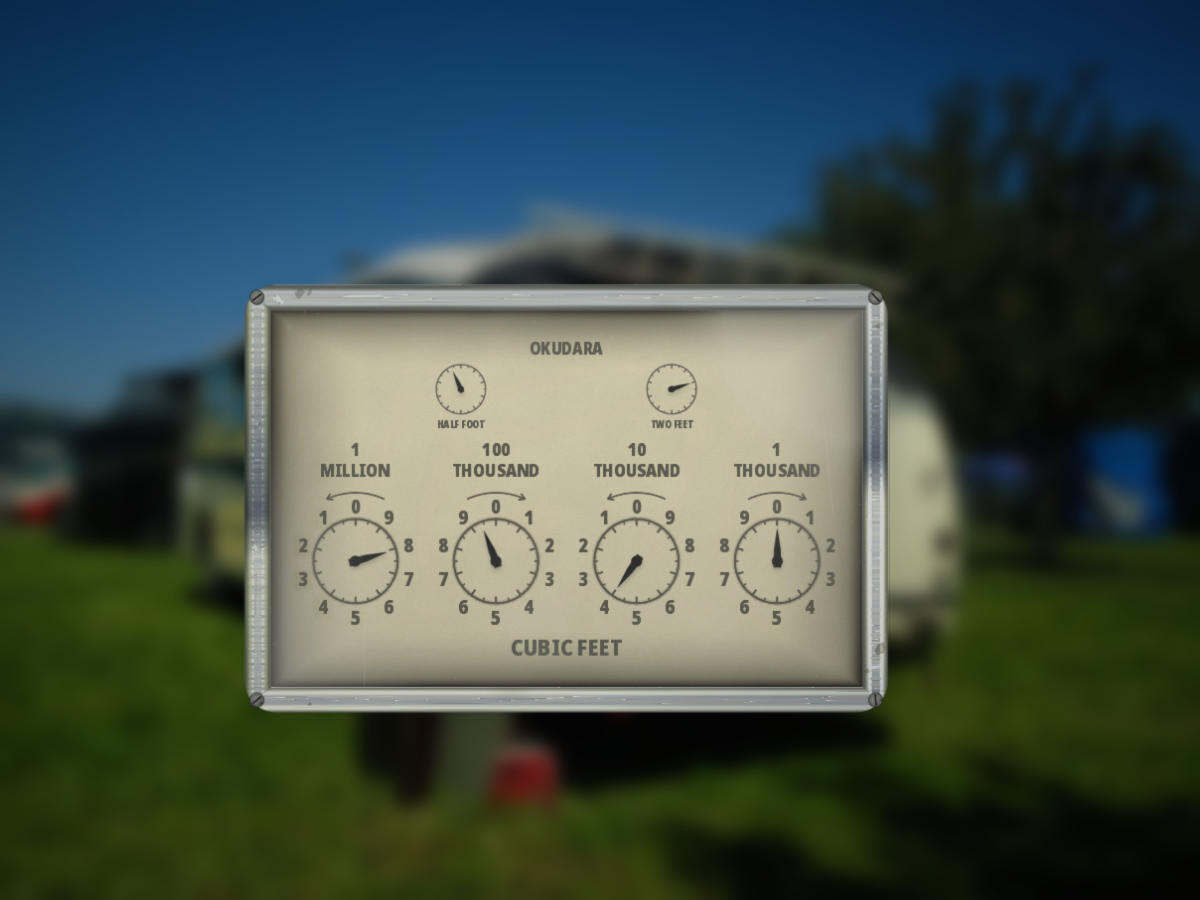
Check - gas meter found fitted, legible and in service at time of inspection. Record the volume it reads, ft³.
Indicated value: 794000 ft³
